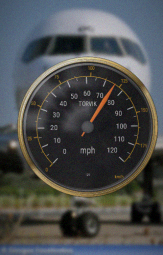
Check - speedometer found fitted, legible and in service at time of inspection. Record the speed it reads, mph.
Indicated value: 75 mph
